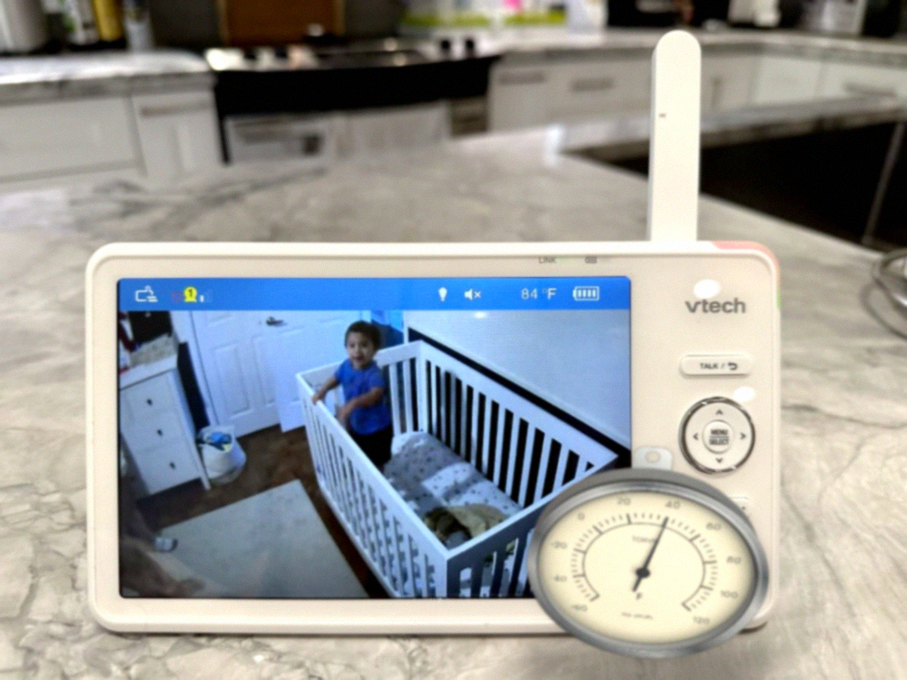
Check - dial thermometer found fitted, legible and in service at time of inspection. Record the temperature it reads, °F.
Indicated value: 40 °F
